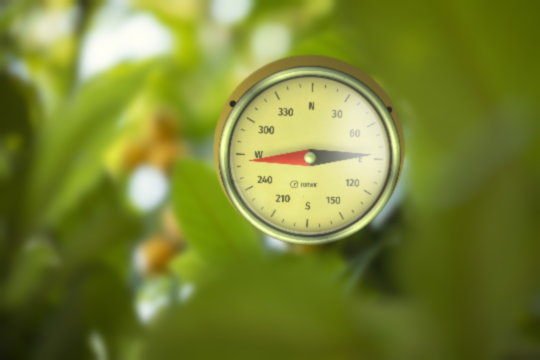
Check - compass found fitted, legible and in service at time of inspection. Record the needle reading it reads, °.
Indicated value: 265 °
